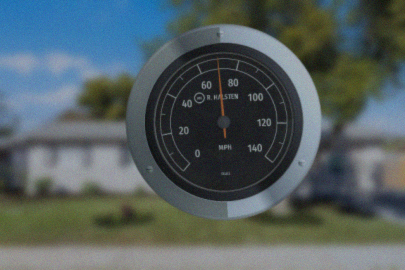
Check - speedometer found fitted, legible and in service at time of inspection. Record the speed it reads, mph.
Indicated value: 70 mph
